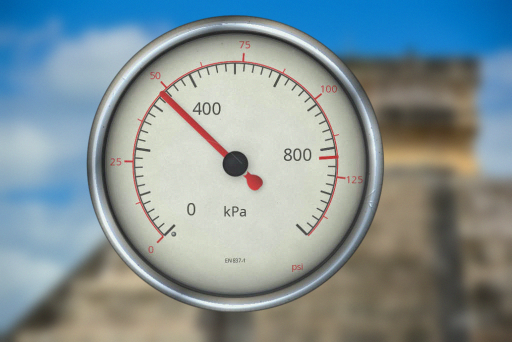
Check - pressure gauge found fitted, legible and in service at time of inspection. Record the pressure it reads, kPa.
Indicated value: 330 kPa
